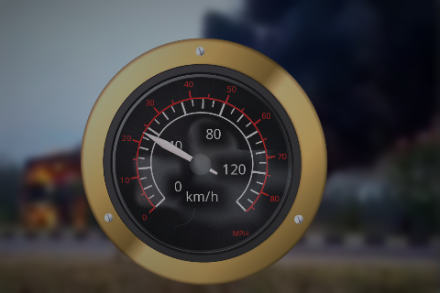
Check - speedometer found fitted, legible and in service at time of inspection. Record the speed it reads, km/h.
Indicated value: 37.5 km/h
